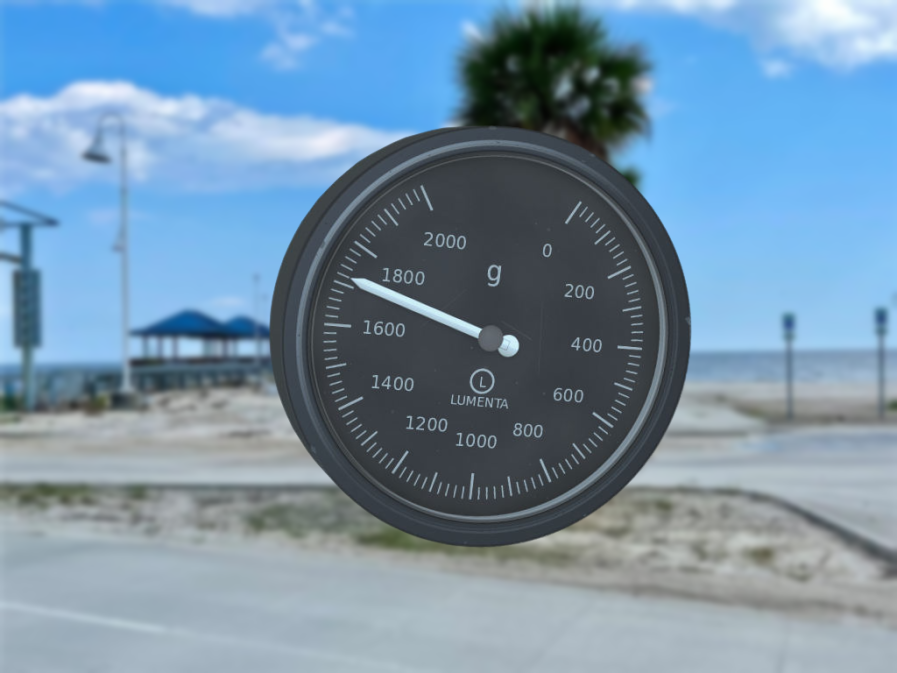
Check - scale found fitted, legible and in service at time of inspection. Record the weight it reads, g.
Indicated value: 1720 g
